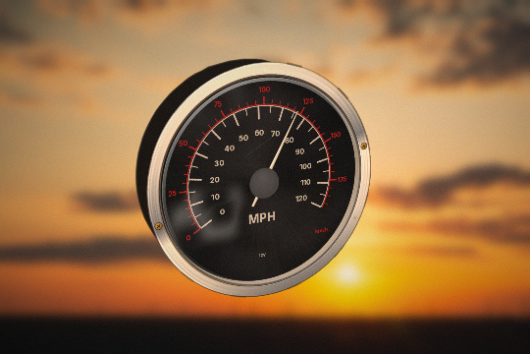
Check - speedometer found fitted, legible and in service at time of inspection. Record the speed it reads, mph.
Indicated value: 75 mph
